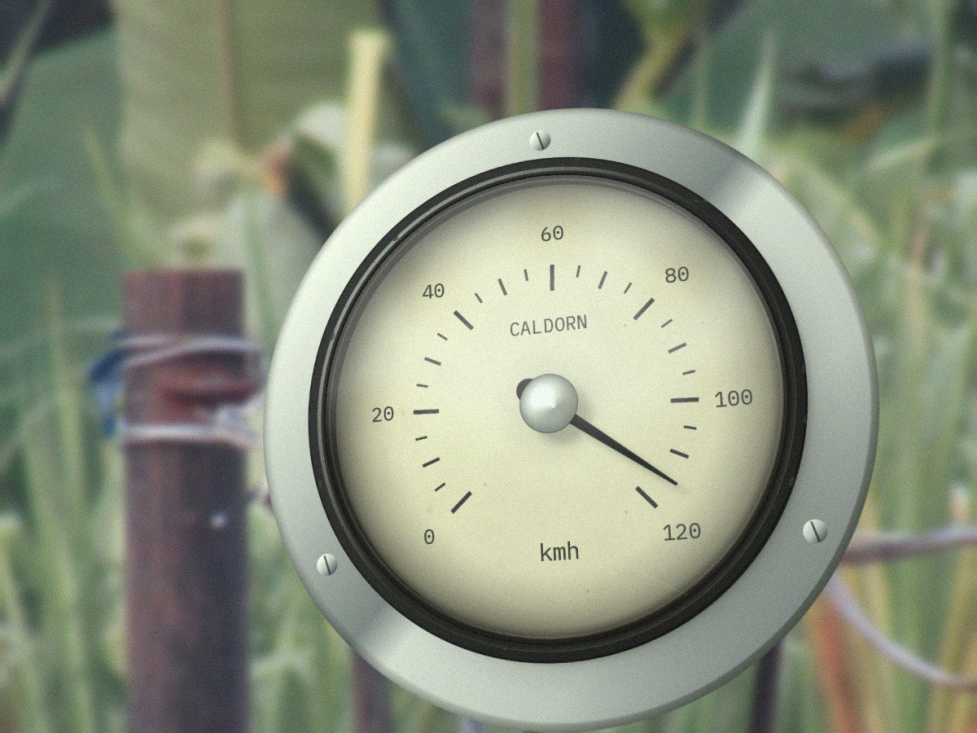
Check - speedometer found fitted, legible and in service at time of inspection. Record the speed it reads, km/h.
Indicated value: 115 km/h
